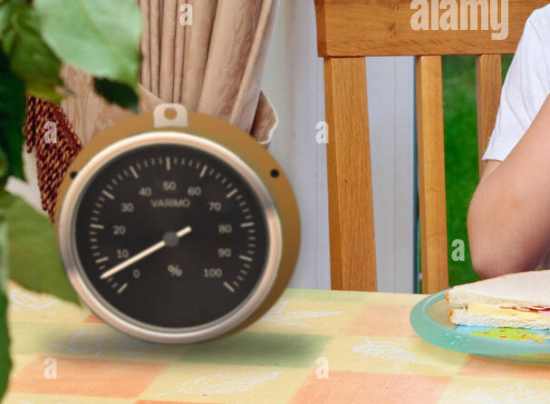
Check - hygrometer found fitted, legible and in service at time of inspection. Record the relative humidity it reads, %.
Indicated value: 6 %
